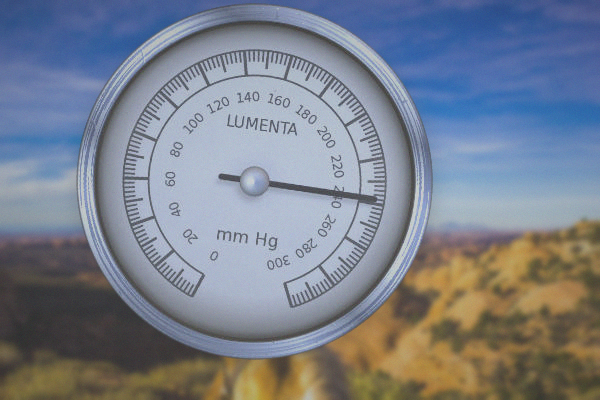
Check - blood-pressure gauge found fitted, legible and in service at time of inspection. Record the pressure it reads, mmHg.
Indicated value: 238 mmHg
